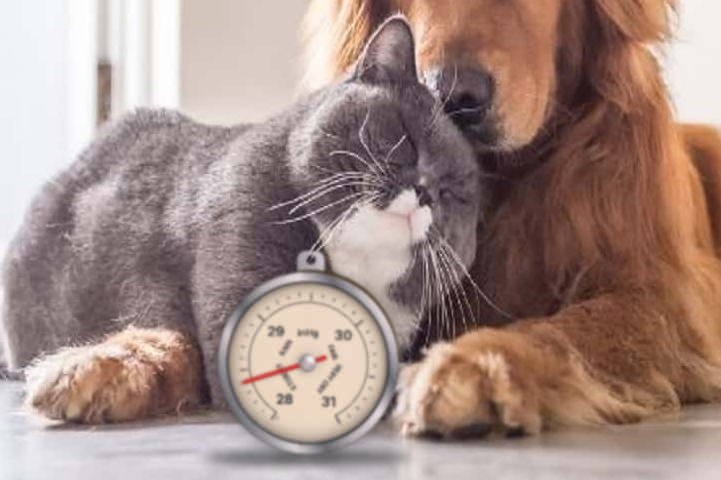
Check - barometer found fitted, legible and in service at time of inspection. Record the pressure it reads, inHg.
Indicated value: 28.4 inHg
